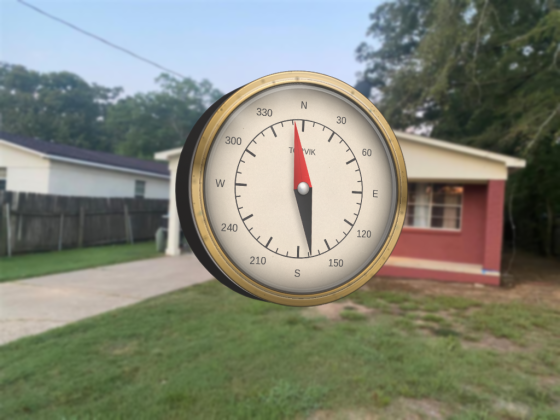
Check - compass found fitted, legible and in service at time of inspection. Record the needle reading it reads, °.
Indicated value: 350 °
